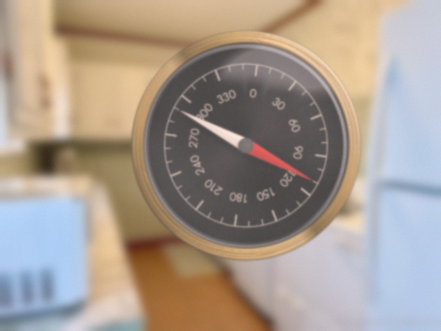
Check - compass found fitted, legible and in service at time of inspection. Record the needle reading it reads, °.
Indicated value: 110 °
